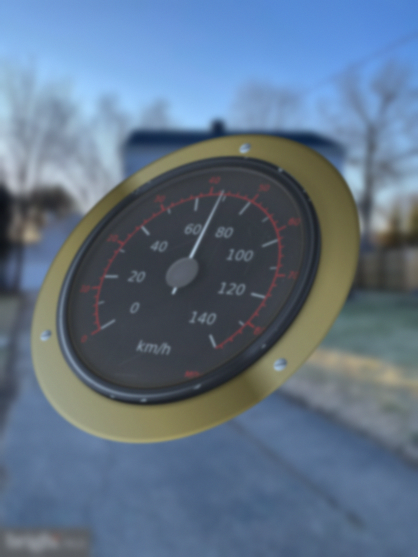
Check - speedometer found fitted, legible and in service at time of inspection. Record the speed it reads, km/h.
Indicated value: 70 km/h
